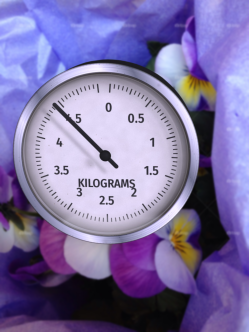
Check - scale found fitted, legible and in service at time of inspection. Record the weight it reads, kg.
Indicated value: 4.45 kg
